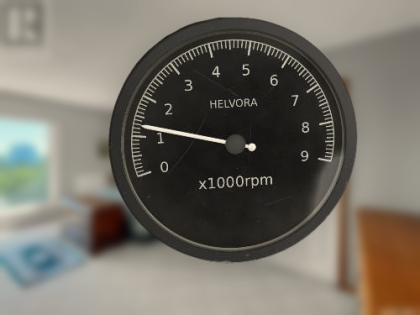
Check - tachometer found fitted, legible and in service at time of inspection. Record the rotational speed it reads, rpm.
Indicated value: 1300 rpm
